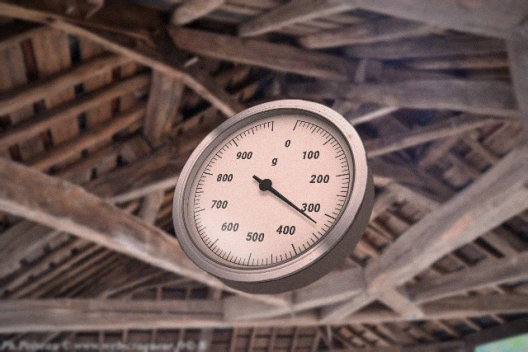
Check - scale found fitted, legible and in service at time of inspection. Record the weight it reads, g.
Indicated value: 330 g
